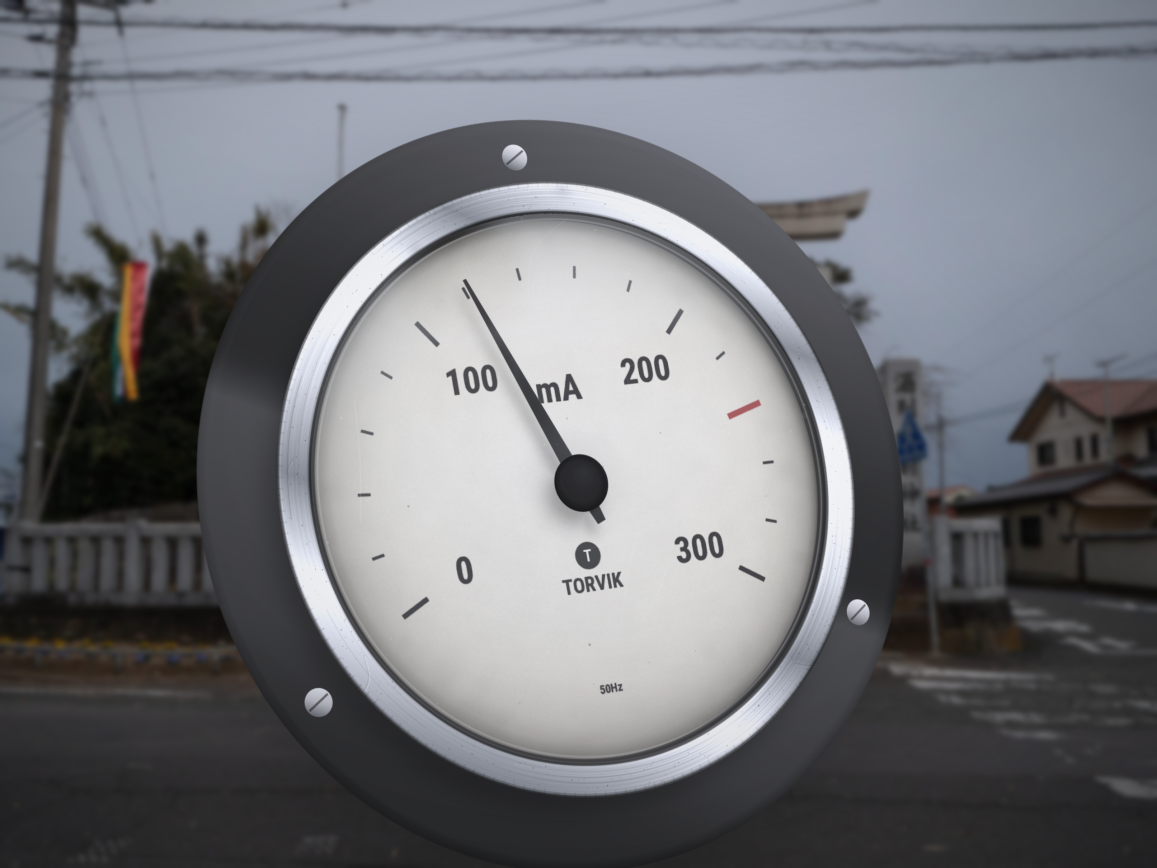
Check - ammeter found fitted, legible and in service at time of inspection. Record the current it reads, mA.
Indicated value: 120 mA
